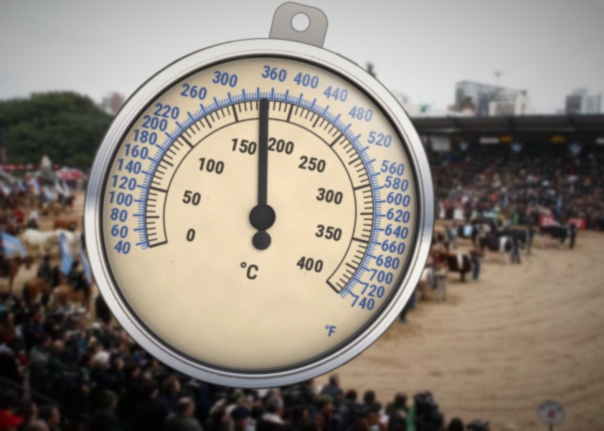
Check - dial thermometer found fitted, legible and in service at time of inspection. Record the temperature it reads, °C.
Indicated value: 175 °C
